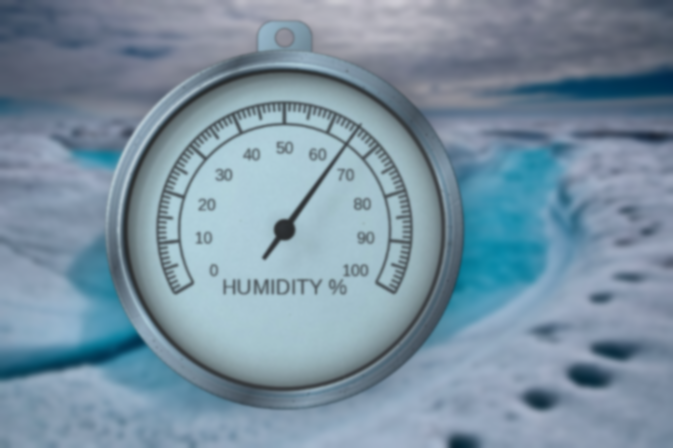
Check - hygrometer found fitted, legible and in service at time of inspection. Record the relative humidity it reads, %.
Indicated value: 65 %
